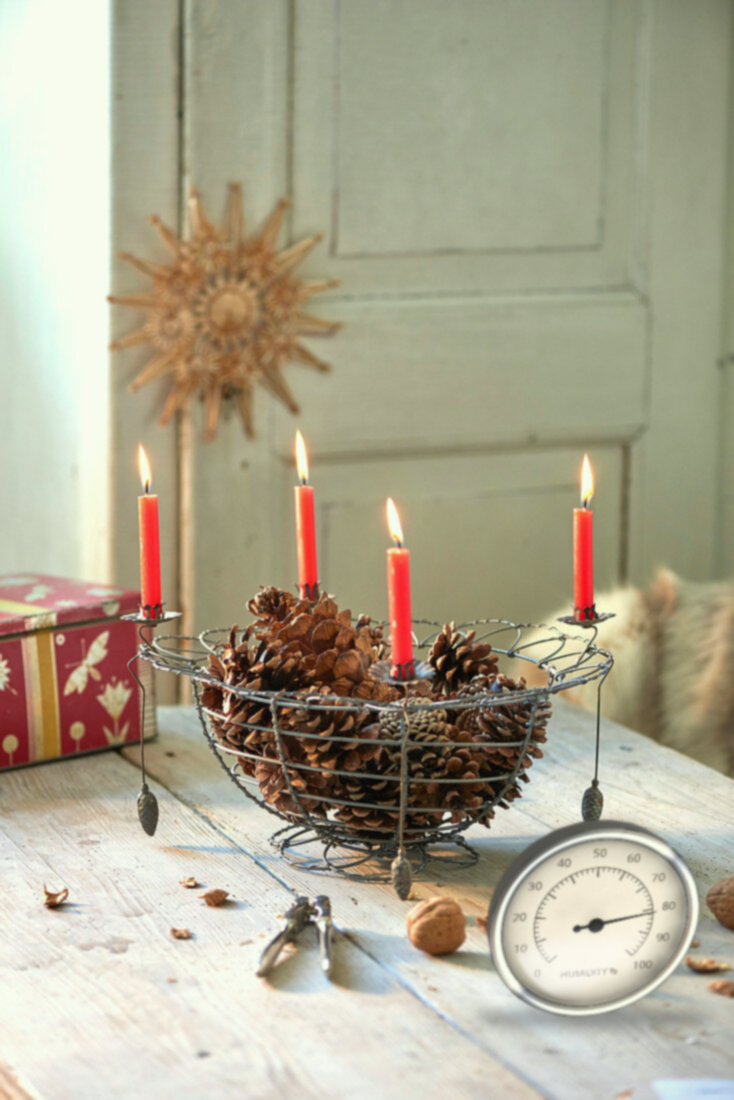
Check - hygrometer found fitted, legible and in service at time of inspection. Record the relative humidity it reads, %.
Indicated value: 80 %
